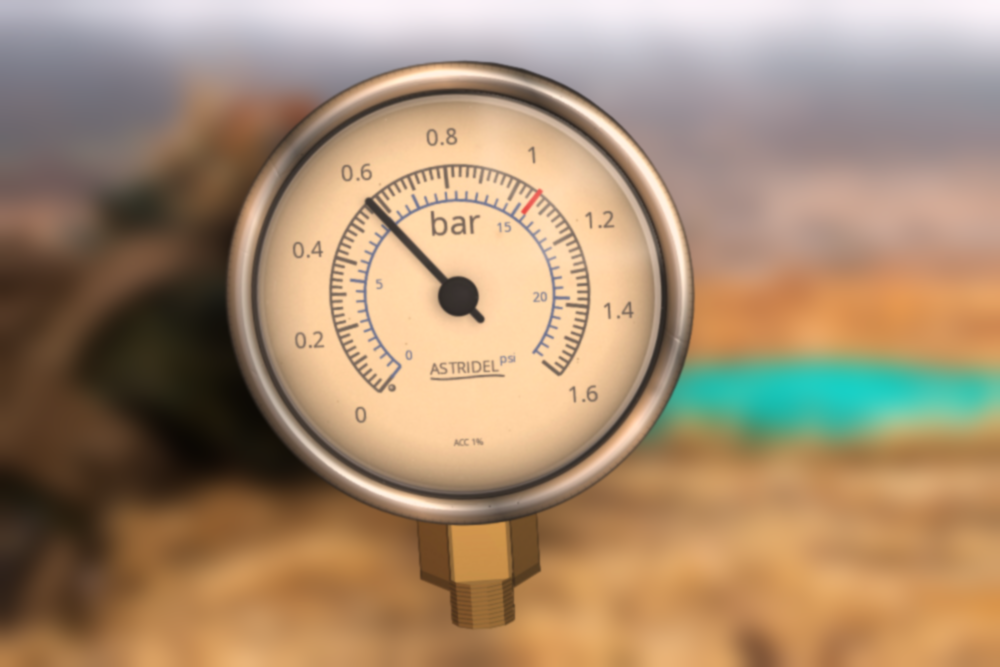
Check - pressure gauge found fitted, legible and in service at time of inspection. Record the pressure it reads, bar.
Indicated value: 0.58 bar
